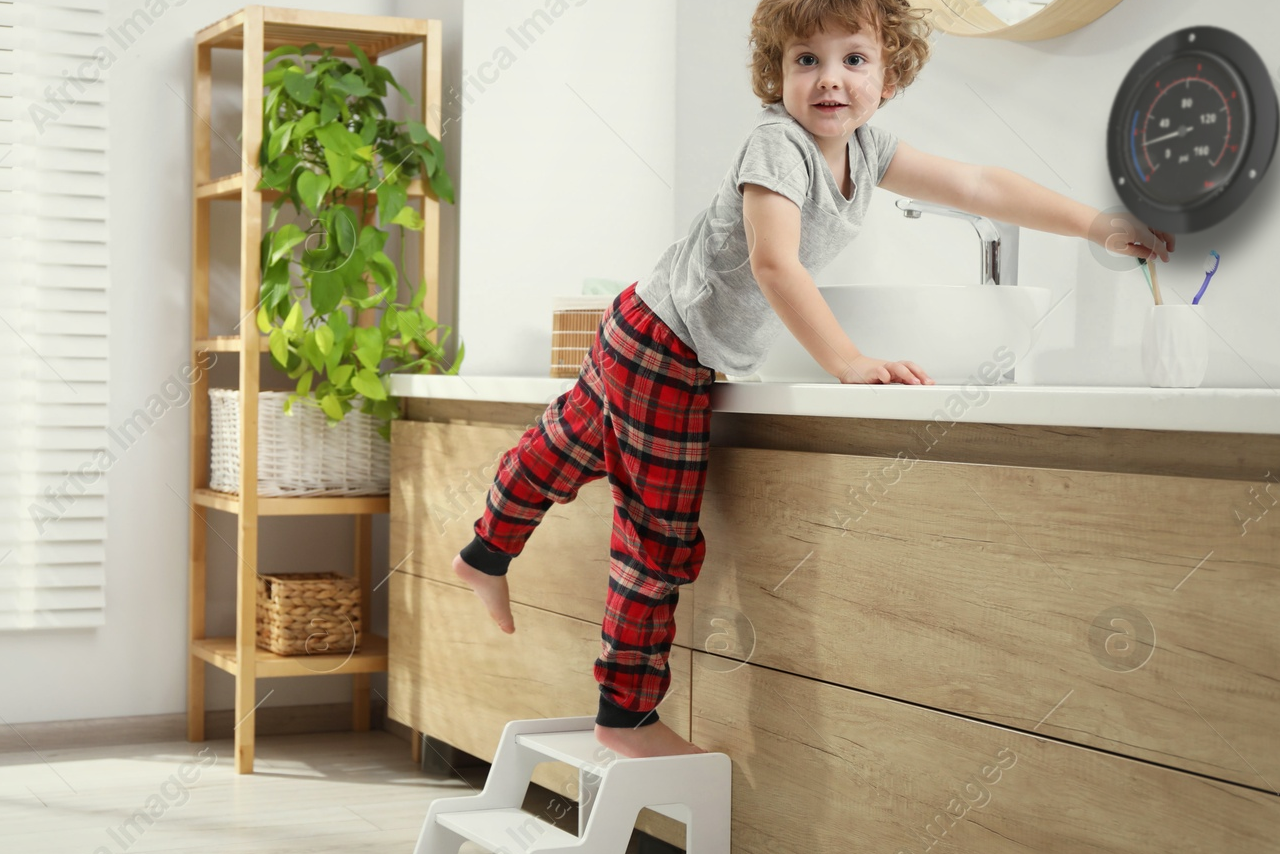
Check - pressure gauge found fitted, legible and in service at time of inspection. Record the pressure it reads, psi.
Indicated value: 20 psi
